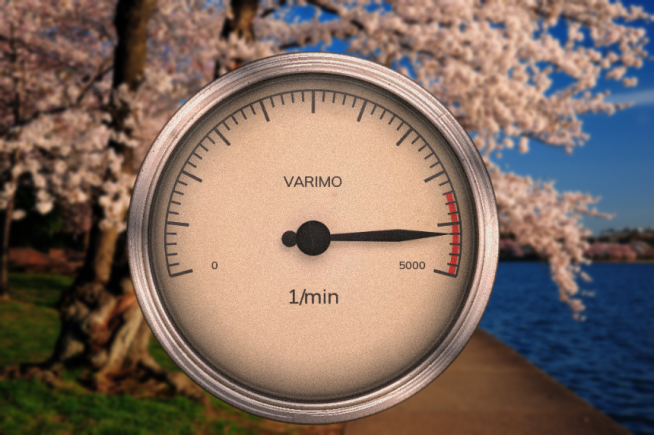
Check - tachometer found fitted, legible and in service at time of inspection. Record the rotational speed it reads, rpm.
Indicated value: 4600 rpm
